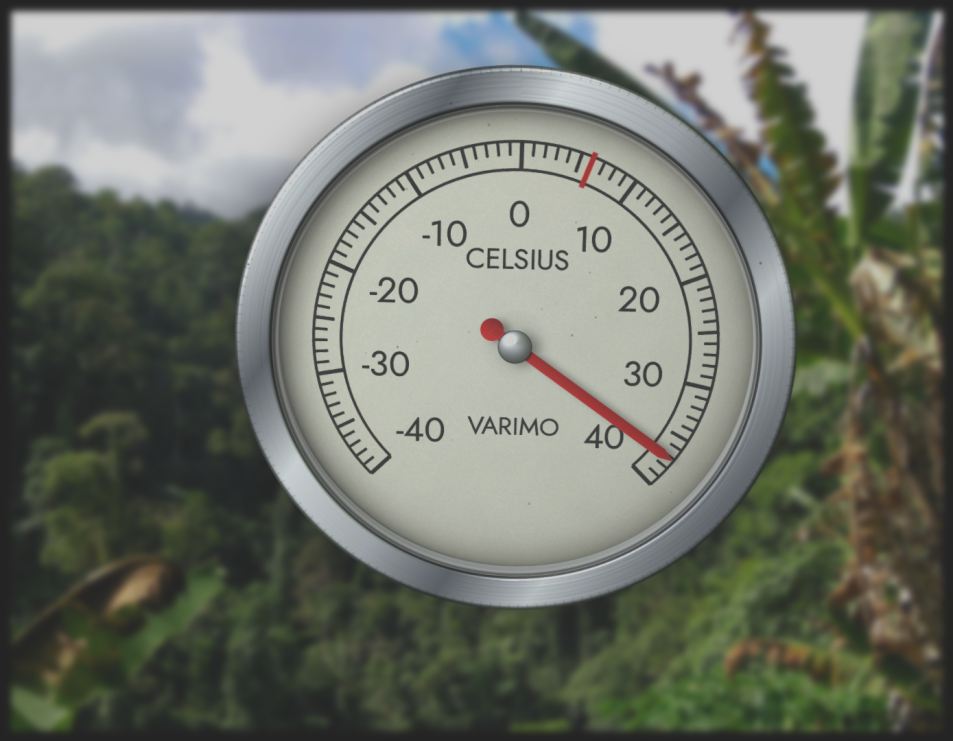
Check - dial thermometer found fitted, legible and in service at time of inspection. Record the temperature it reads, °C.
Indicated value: 37 °C
